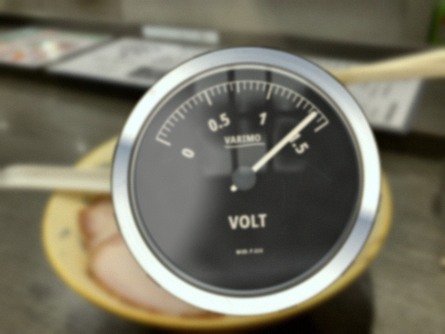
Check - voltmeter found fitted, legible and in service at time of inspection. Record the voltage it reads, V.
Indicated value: 1.4 V
